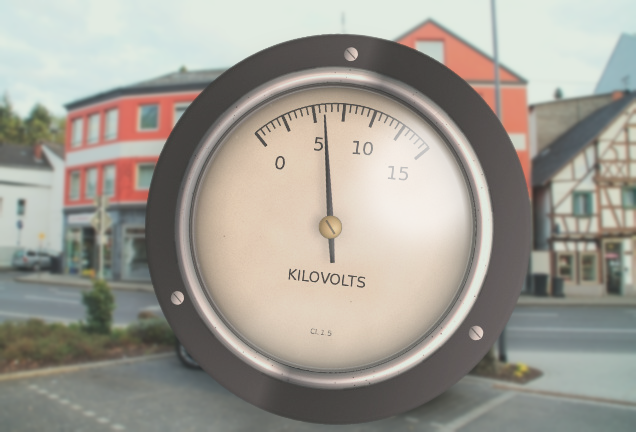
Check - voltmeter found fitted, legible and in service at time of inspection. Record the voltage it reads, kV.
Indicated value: 6 kV
